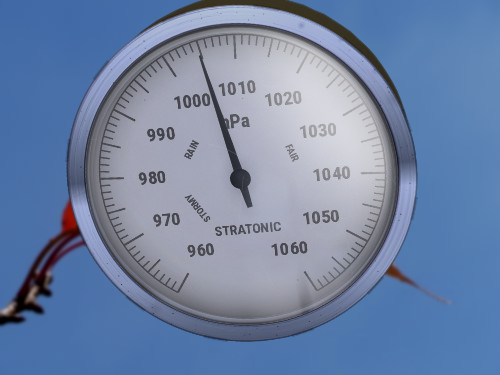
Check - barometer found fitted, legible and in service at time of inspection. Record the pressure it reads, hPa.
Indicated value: 1005 hPa
